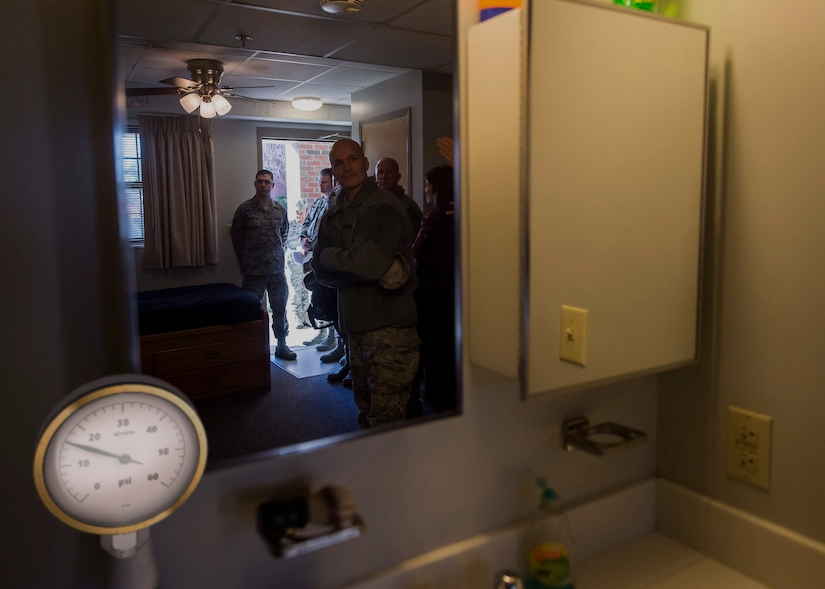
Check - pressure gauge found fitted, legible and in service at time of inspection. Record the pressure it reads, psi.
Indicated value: 16 psi
